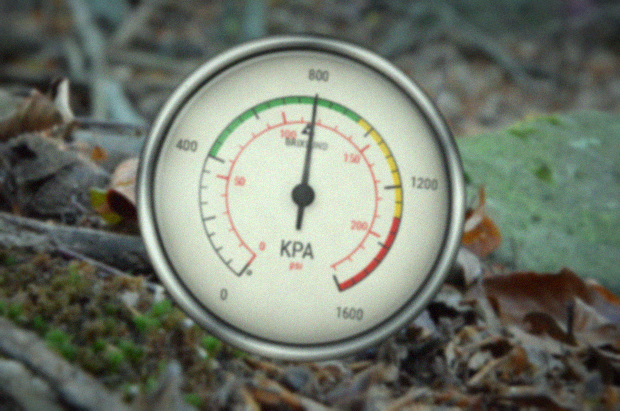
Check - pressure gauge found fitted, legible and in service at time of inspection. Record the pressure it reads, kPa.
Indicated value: 800 kPa
